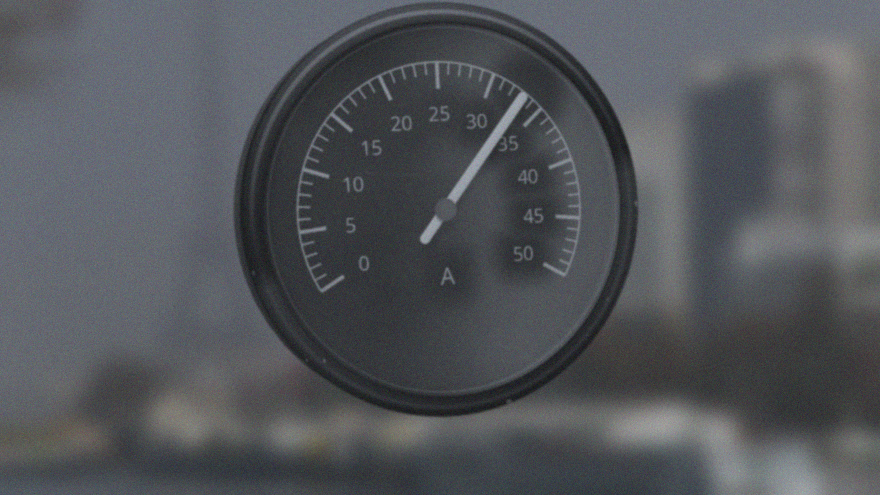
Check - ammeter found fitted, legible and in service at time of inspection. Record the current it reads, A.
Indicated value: 33 A
